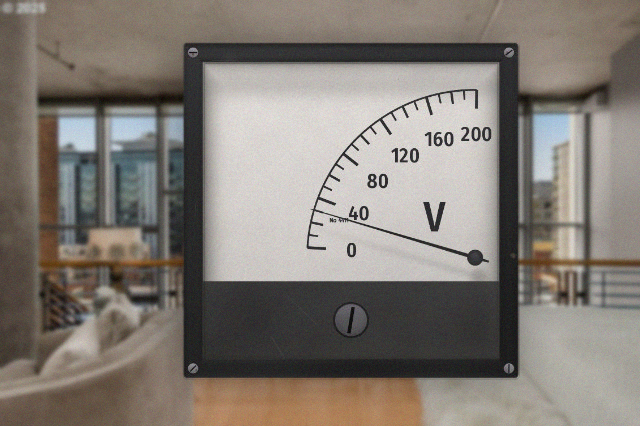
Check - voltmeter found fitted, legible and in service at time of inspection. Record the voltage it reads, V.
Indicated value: 30 V
